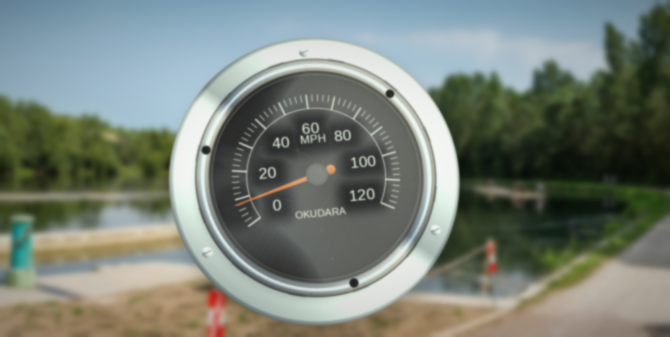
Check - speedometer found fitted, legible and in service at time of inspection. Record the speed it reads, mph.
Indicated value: 8 mph
